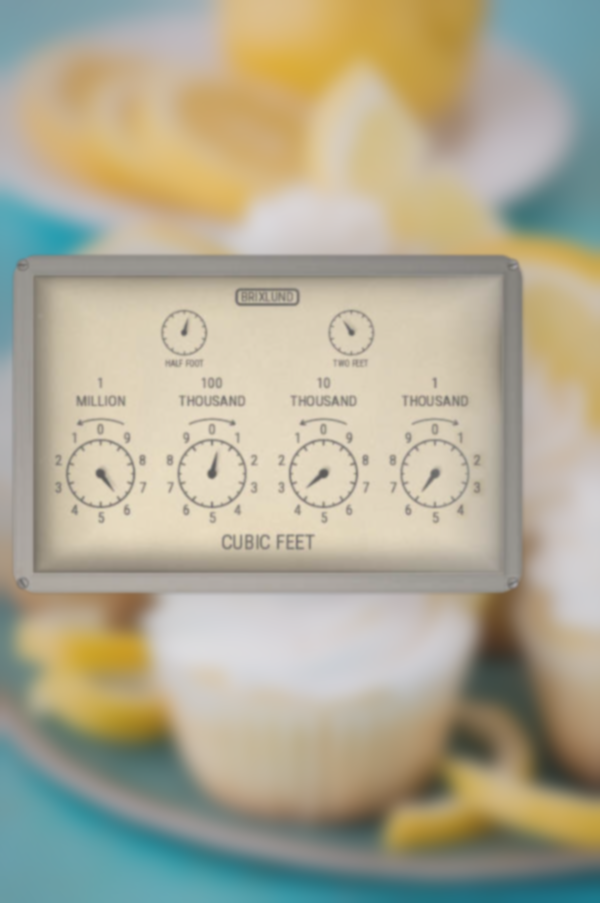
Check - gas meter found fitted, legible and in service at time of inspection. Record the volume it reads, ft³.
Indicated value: 603600 ft³
